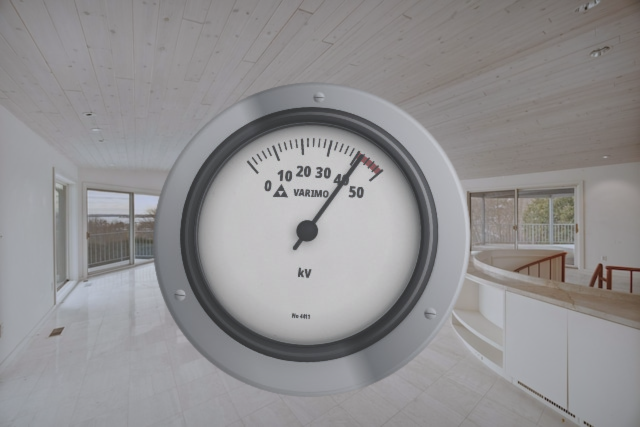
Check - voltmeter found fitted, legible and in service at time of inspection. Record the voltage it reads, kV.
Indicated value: 42 kV
